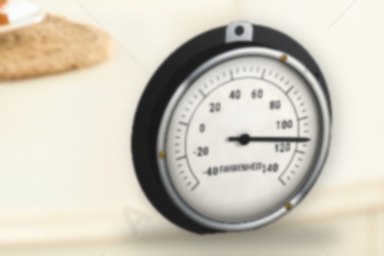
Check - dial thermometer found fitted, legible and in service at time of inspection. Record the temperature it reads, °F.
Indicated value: 112 °F
